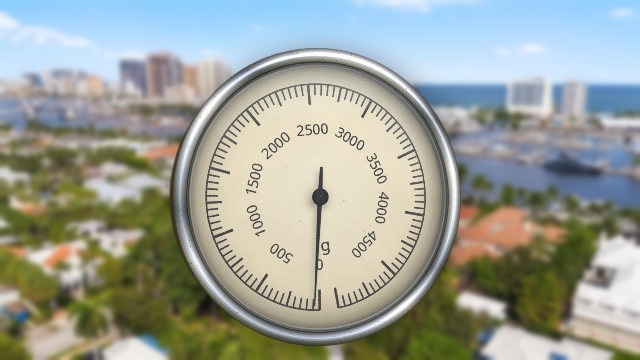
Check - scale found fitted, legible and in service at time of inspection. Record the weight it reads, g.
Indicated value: 50 g
